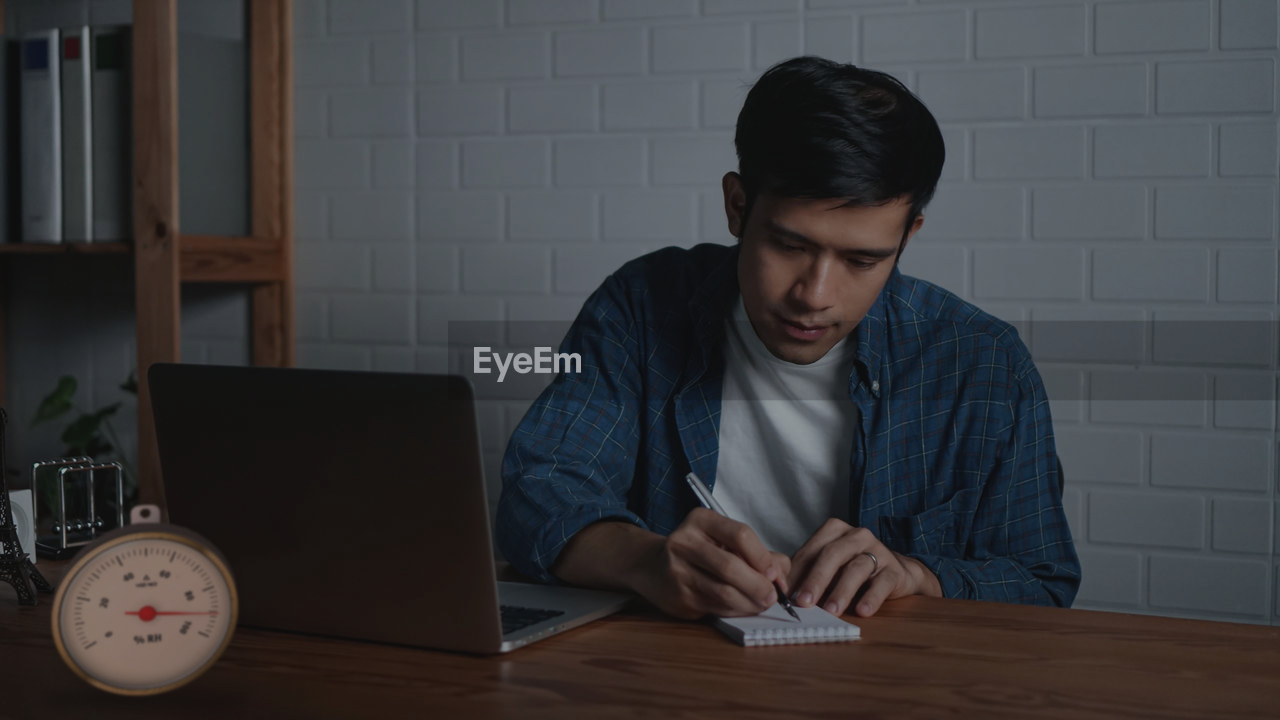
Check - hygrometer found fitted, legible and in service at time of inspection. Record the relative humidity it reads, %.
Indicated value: 90 %
